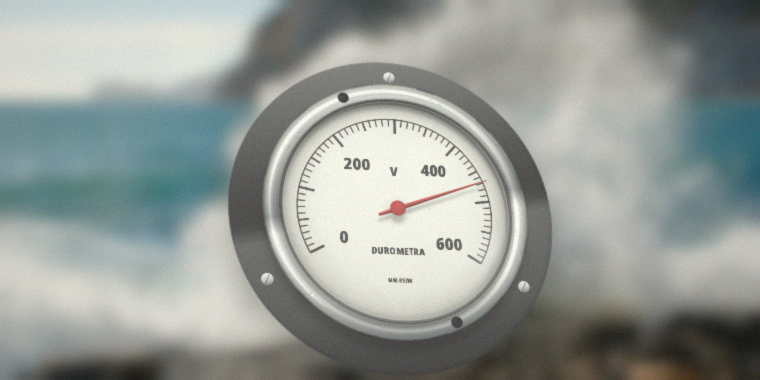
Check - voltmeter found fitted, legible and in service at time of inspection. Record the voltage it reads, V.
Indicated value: 470 V
